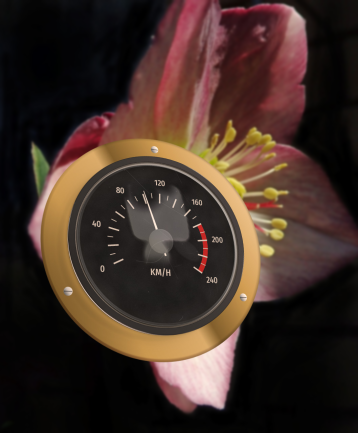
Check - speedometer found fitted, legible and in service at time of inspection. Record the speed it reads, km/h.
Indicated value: 100 km/h
